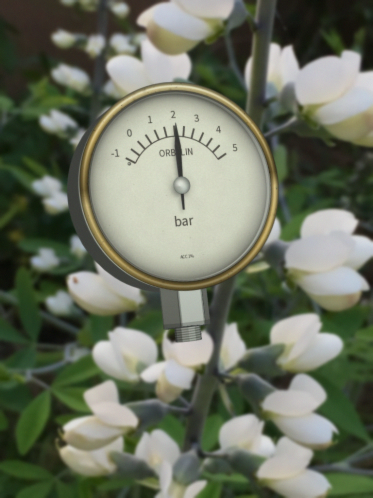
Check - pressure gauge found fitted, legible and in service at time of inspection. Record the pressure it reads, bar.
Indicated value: 2 bar
